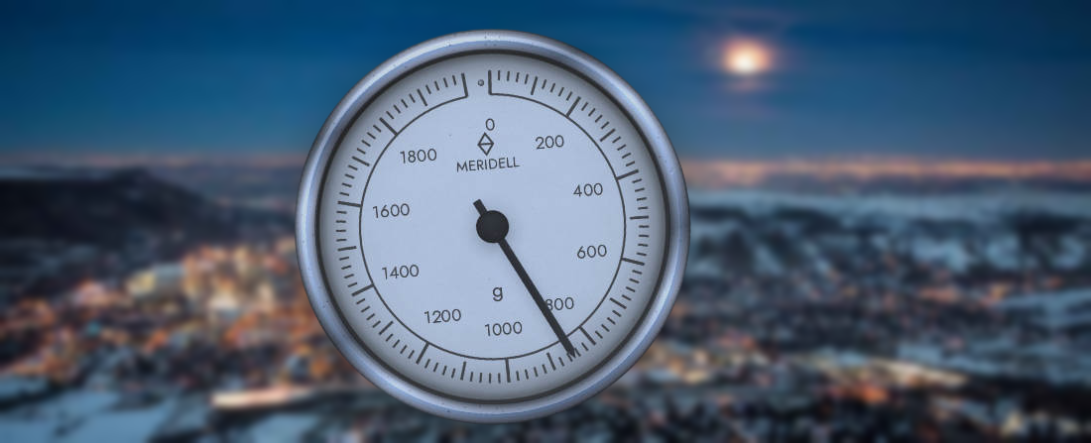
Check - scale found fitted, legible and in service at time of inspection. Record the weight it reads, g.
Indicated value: 850 g
